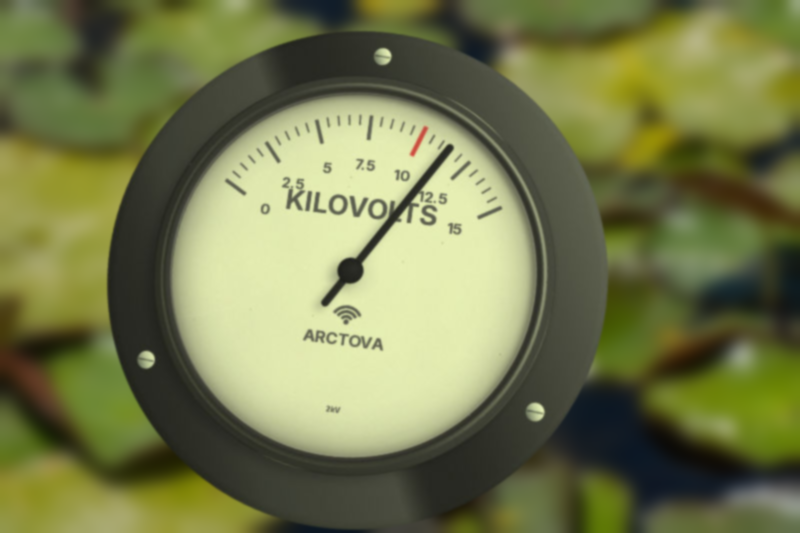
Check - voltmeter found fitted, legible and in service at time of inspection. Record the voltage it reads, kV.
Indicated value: 11.5 kV
